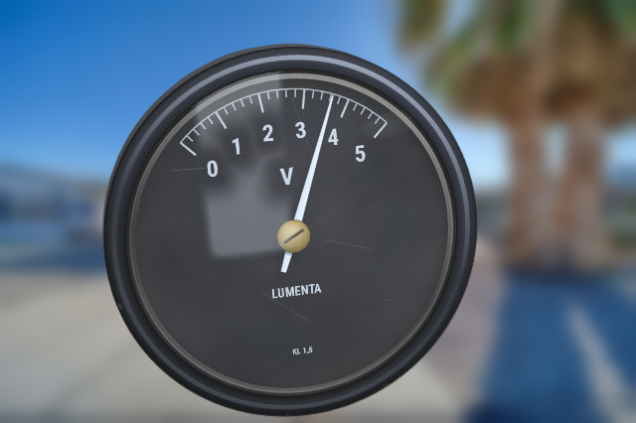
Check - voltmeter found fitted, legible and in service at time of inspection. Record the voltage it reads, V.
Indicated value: 3.6 V
